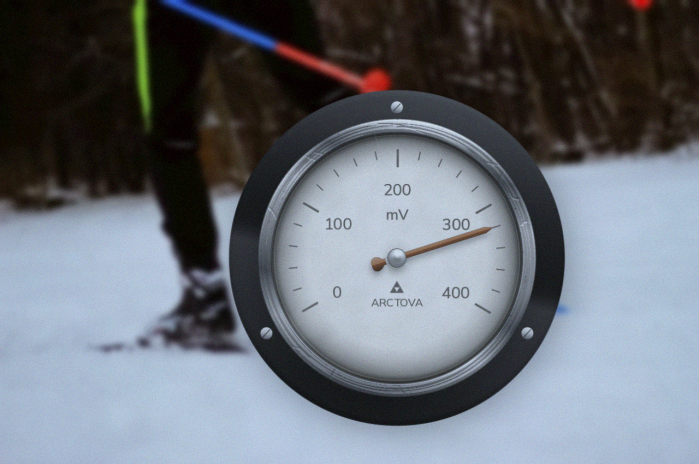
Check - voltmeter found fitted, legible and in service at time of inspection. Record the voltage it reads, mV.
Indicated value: 320 mV
